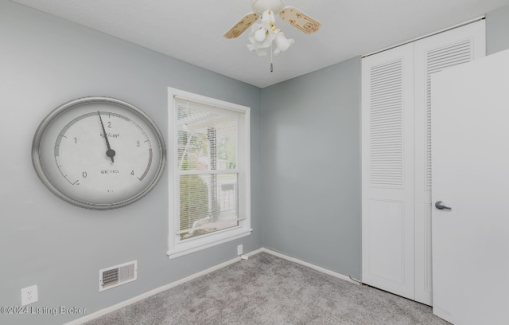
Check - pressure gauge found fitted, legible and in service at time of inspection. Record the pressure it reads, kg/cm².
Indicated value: 1.8 kg/cm²
